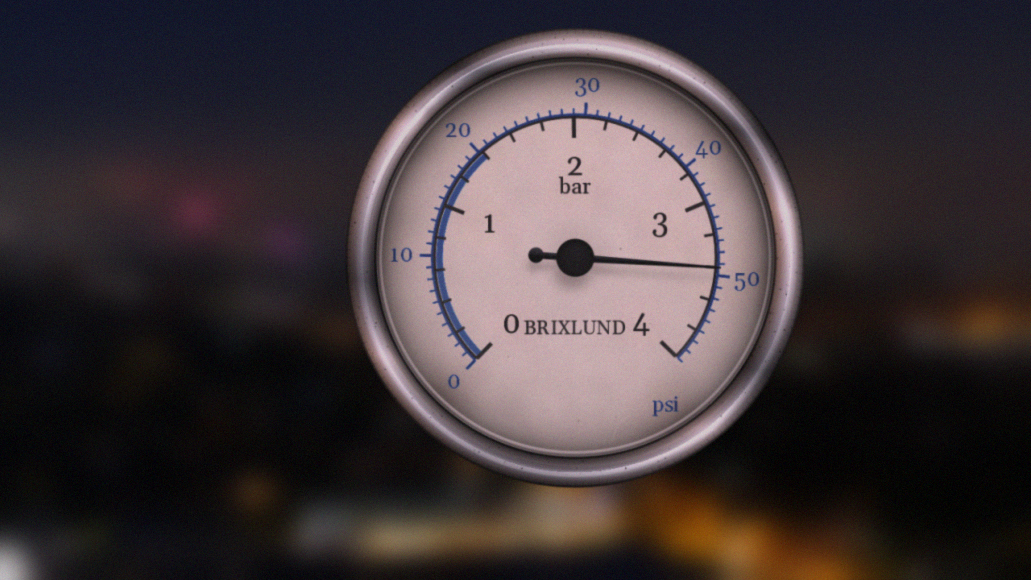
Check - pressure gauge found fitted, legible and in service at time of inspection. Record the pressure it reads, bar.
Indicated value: 3.4 bar
